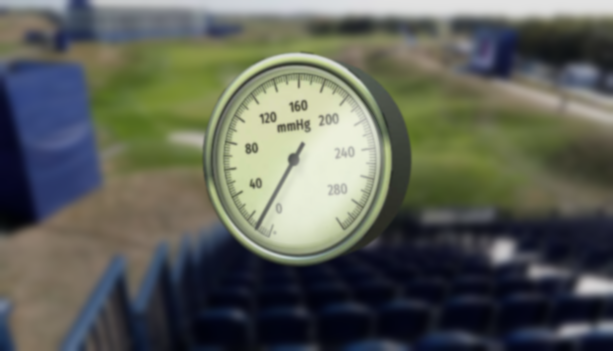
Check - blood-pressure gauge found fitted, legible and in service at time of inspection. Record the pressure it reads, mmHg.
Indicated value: 10 mmHg
